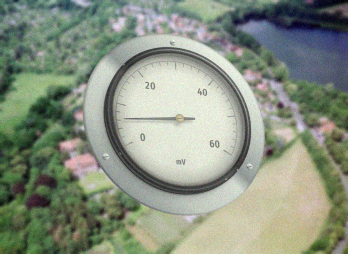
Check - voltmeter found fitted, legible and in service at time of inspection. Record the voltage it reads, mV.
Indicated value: 6 mV
